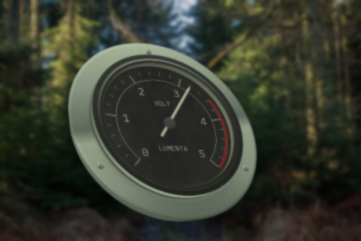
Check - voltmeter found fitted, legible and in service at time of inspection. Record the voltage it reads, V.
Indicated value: 3.2 V
